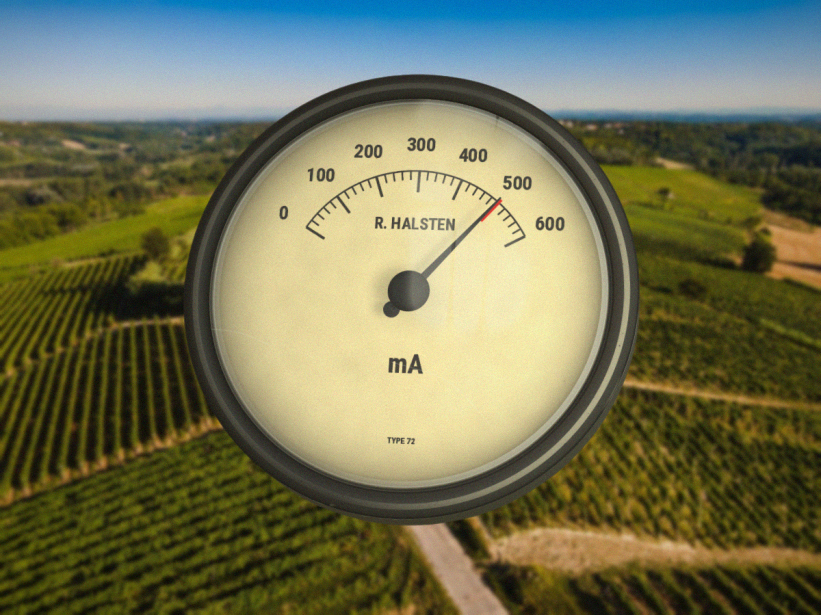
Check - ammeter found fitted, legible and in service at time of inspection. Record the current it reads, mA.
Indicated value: 500 mA
